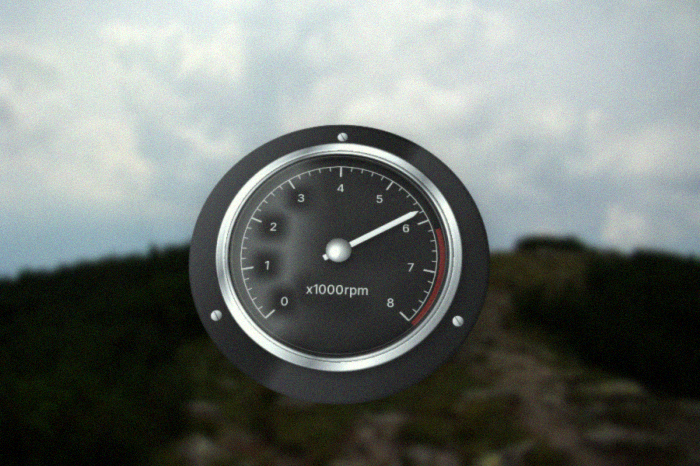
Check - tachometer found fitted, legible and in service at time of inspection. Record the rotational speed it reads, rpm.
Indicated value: 5800 rpm
